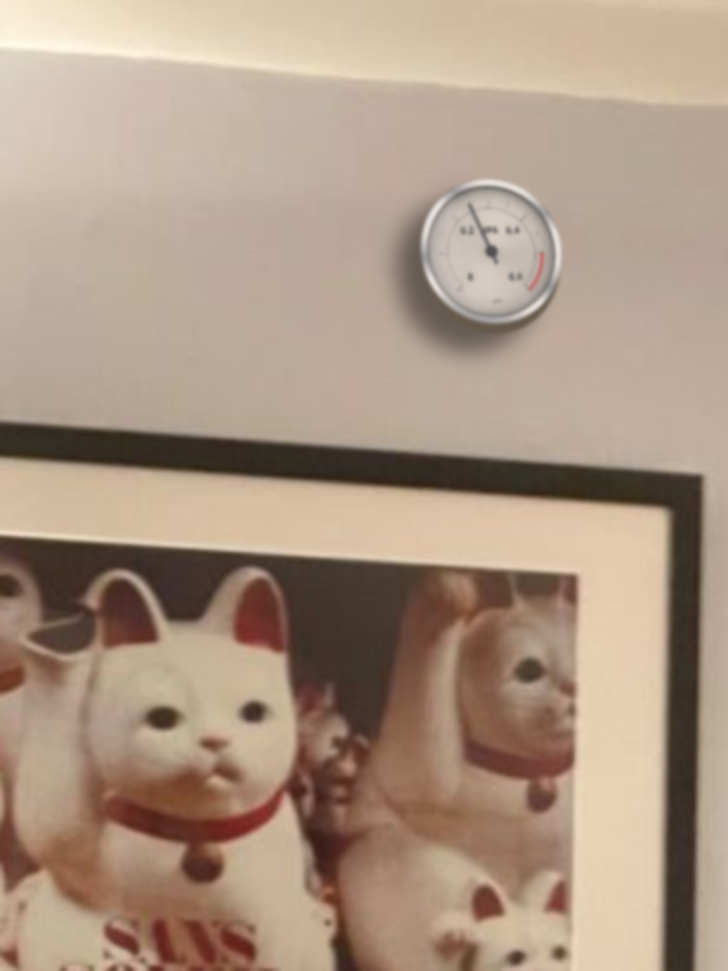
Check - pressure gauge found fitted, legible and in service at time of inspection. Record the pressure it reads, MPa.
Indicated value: 0.25 MPa
